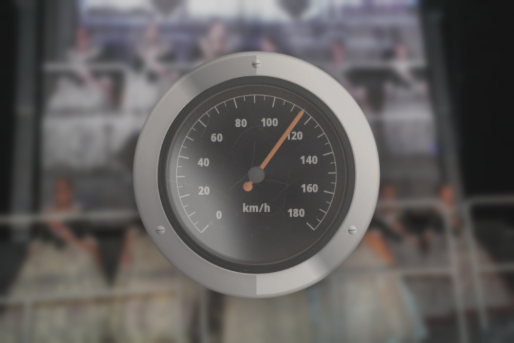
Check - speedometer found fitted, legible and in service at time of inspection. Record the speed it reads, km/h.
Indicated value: 115 km/h
